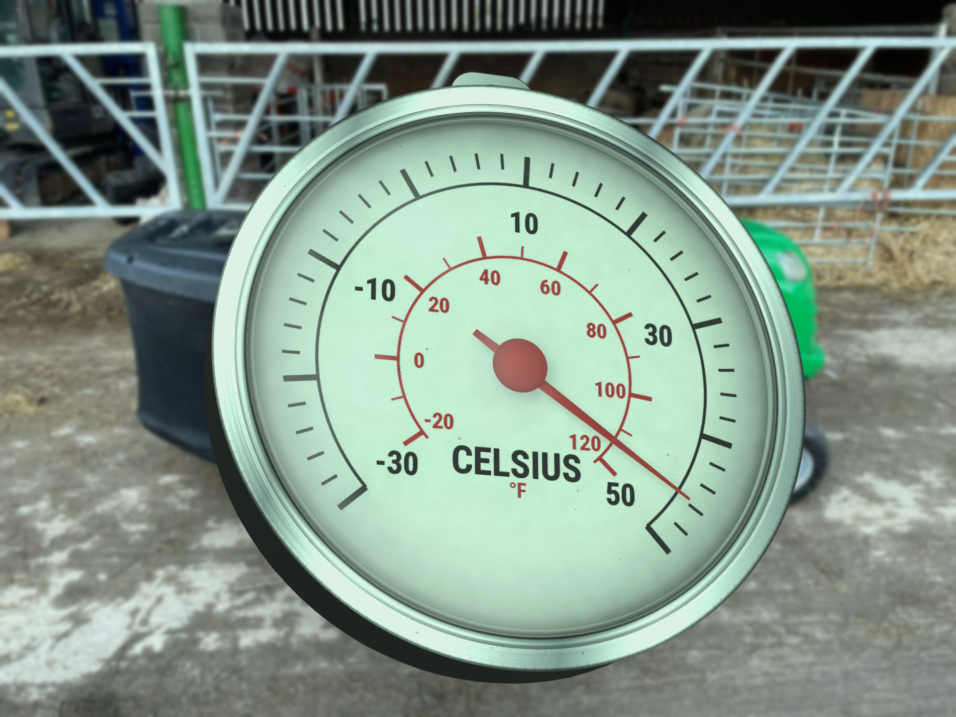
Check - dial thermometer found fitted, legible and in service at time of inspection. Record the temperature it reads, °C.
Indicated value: 46 °C
